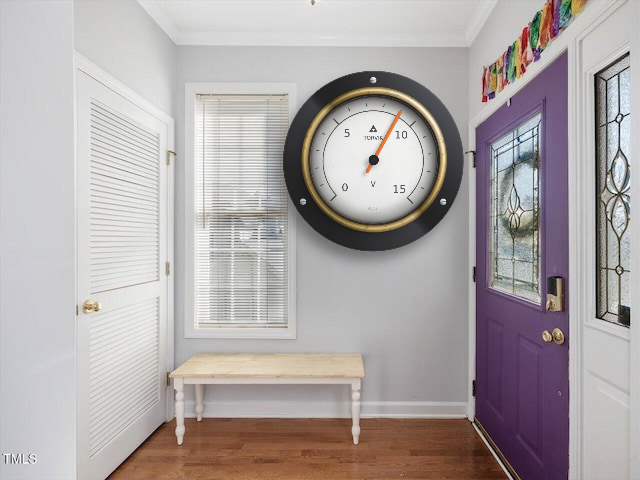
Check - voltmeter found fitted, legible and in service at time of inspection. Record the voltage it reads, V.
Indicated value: 9 V
